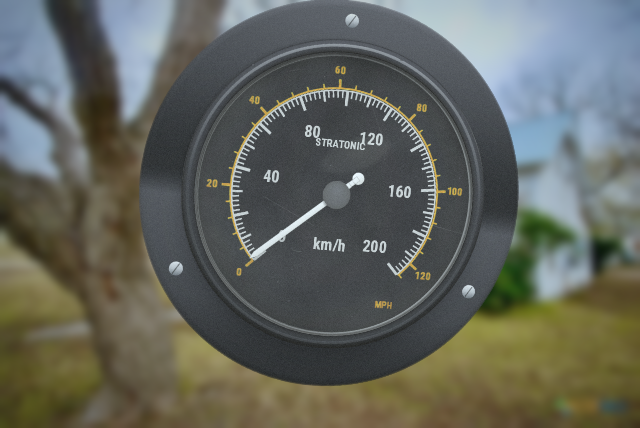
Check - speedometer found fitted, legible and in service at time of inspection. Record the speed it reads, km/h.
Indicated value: 2 km/h
